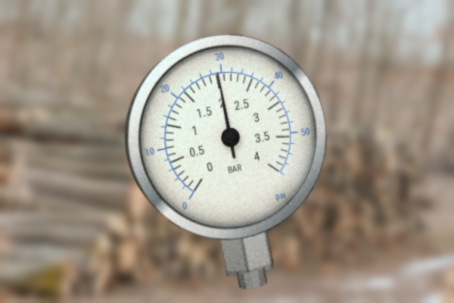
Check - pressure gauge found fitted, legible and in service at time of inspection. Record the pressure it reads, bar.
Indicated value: 2 bar
